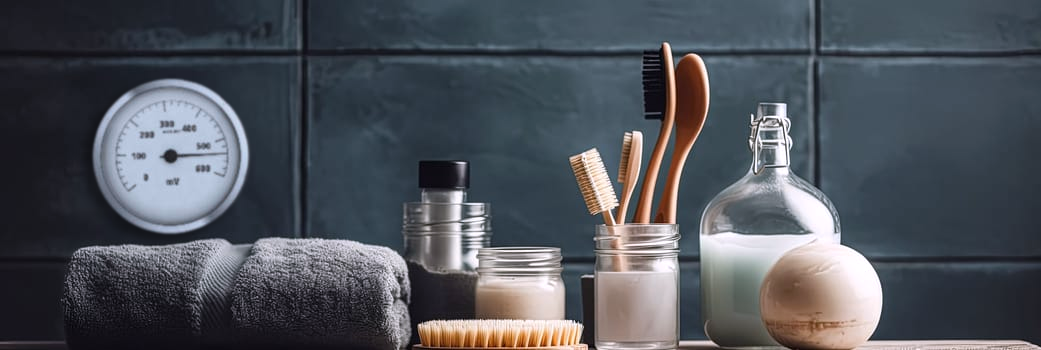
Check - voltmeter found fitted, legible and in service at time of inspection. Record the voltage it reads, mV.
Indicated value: 540 mV
